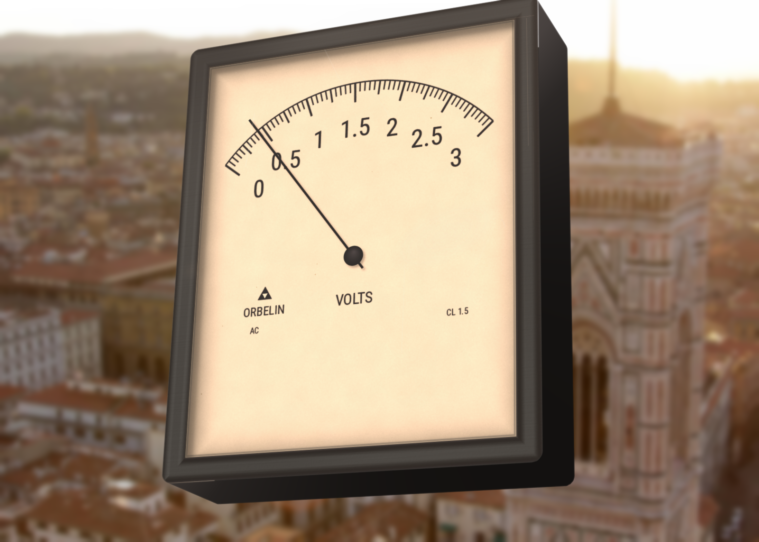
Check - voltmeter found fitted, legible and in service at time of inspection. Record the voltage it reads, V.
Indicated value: 0.45 V
